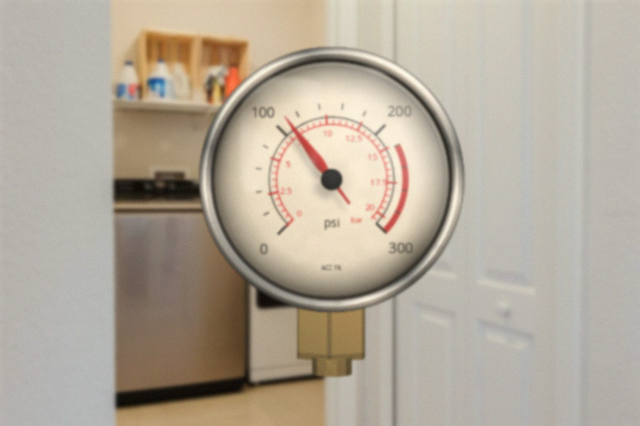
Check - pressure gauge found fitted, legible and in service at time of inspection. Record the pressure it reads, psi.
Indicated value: 110 psi
